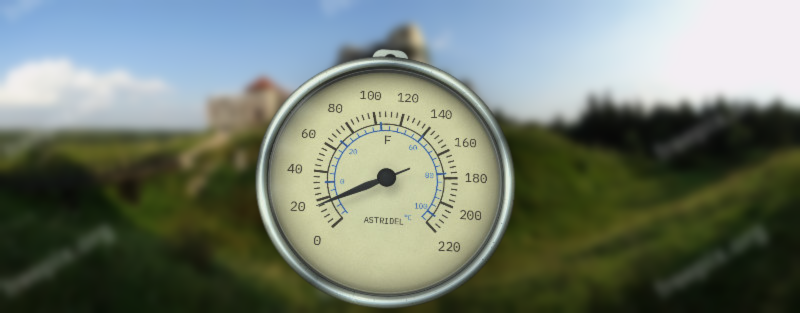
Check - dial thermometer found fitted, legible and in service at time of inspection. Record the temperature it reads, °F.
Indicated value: 16 °F
